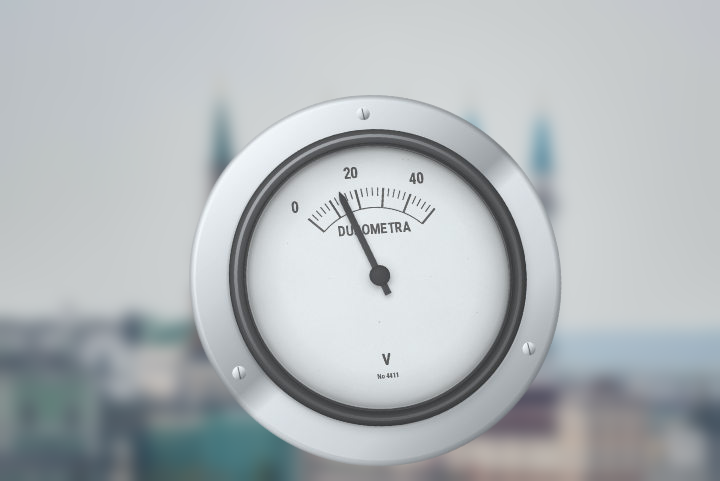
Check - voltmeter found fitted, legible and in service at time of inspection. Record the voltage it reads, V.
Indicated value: 14 V
